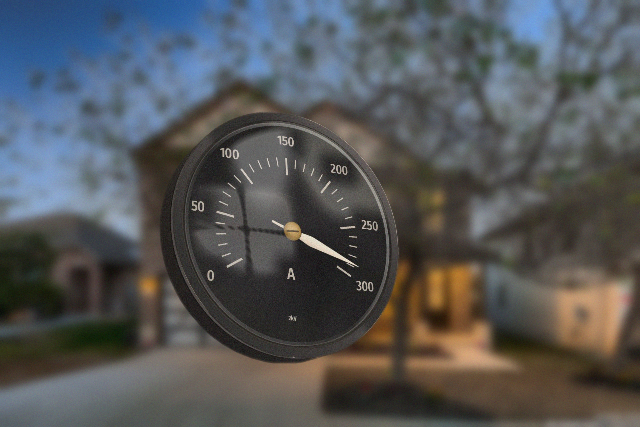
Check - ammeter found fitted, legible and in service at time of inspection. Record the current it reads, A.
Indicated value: 290 A
